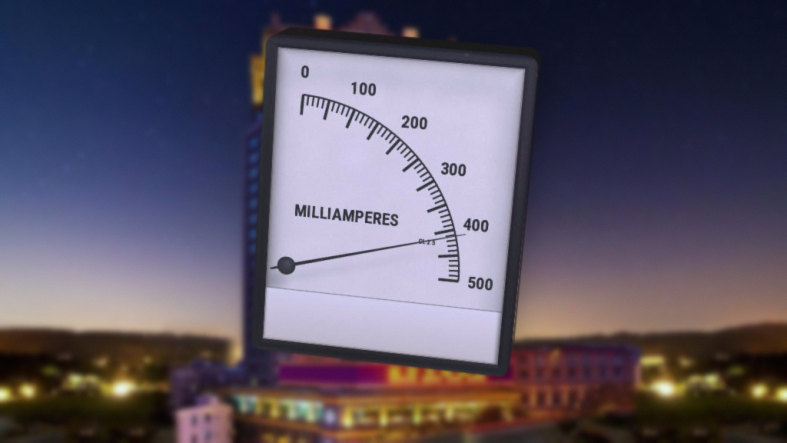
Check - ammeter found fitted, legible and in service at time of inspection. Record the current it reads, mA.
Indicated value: 410 mA
